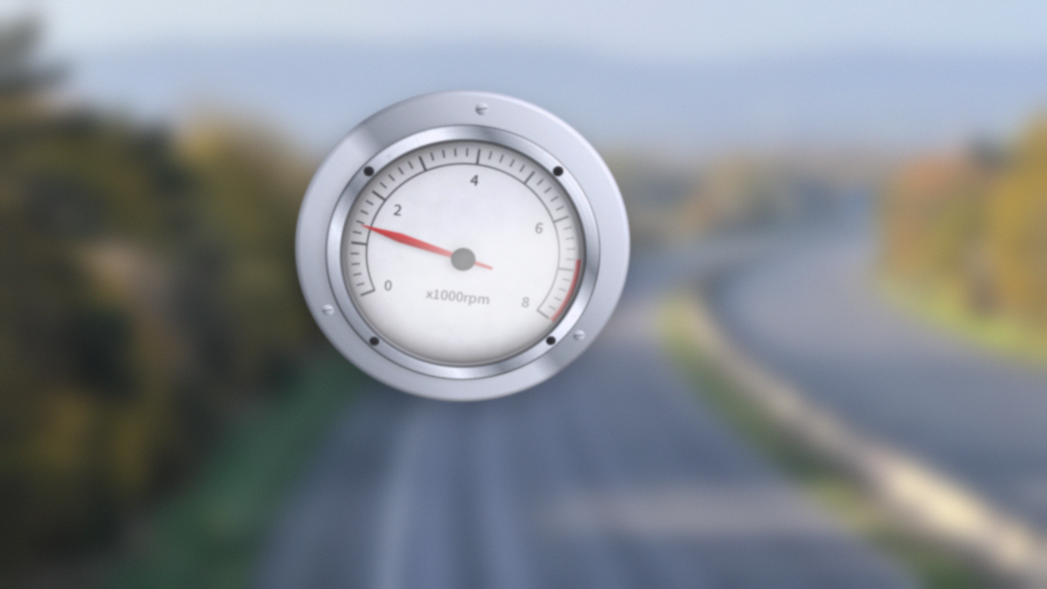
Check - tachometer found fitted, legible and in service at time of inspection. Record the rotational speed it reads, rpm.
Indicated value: 1400 rpm
